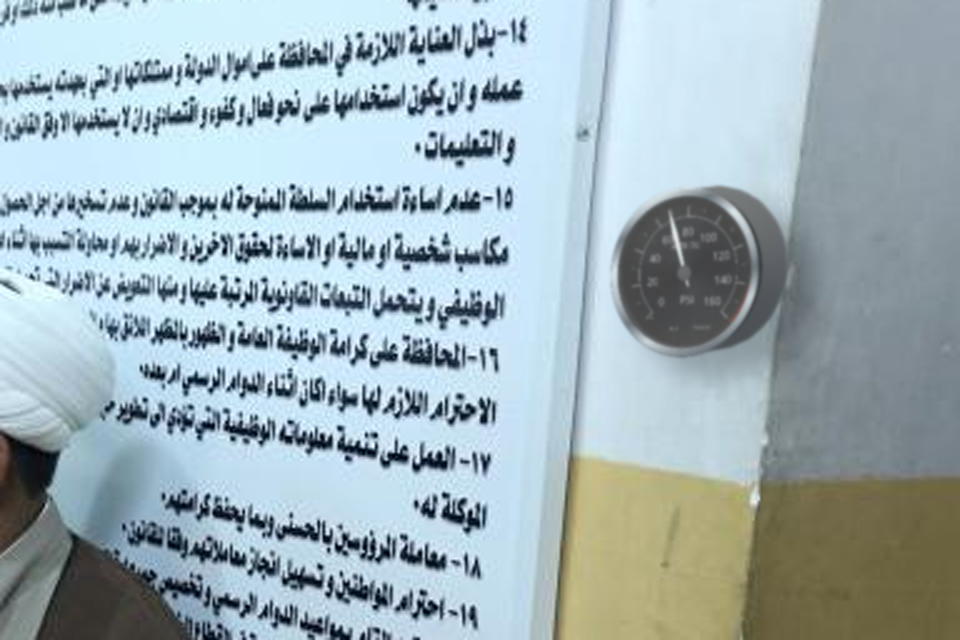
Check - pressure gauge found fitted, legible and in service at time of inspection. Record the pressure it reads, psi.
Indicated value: 70 psi
